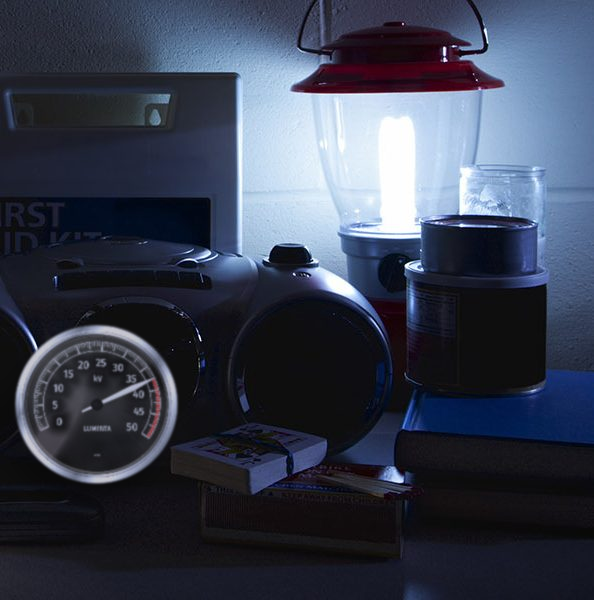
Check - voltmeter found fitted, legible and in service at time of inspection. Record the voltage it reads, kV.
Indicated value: 37.5 kV
